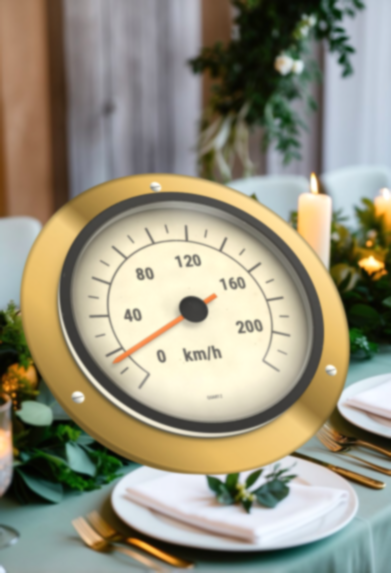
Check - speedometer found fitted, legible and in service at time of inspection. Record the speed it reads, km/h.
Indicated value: 15 km/h
